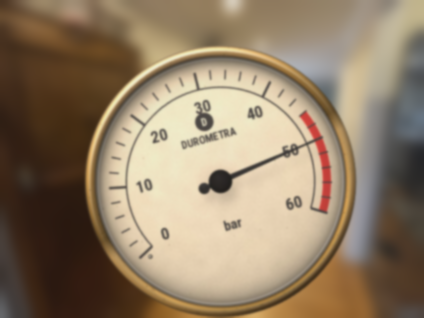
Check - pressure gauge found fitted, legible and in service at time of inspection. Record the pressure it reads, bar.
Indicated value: 50 bar
